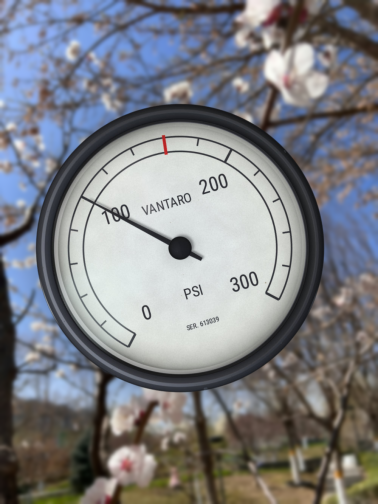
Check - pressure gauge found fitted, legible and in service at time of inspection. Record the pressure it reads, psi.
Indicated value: 100 psi
